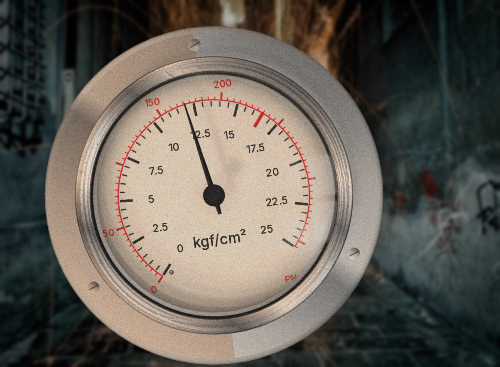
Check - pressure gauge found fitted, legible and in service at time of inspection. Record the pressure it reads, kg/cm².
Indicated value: 12 kg/cm²
